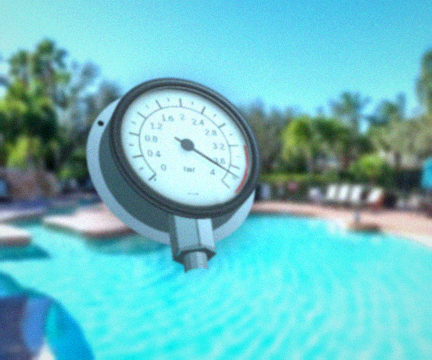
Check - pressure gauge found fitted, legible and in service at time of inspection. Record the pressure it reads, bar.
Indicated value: 3.8 bar
